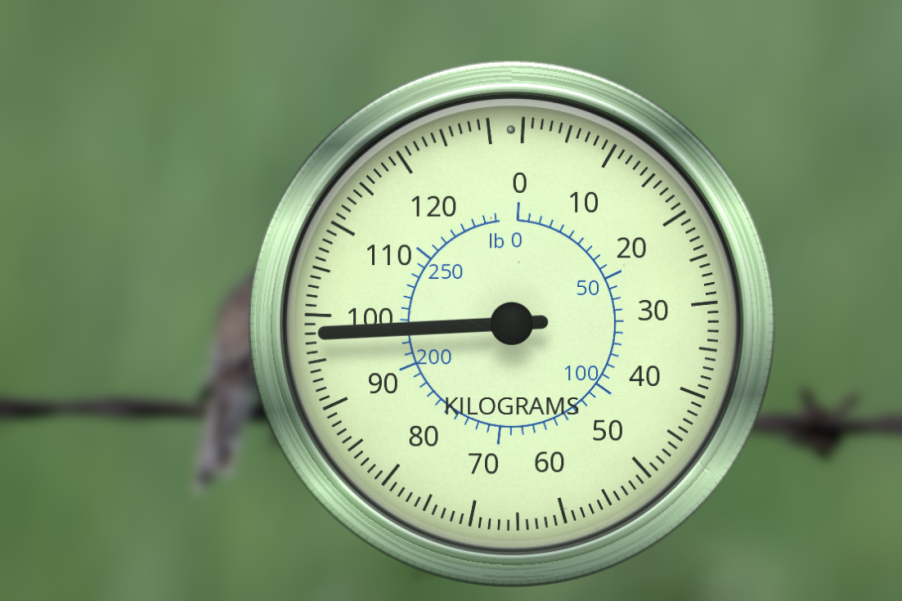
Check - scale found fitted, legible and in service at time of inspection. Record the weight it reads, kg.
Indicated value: 98 kg
